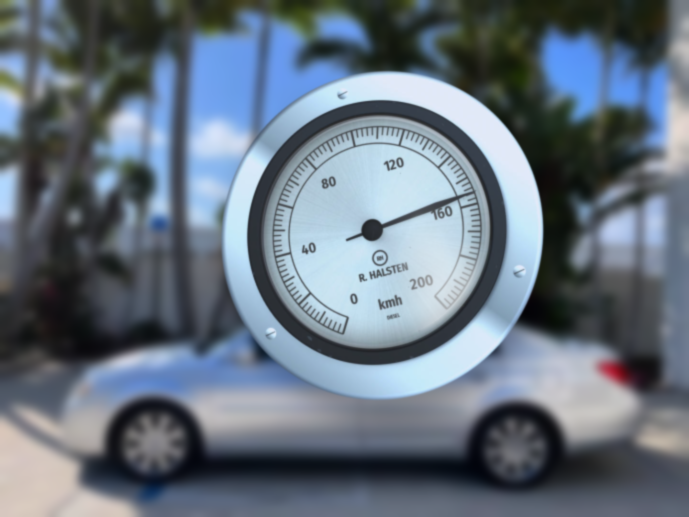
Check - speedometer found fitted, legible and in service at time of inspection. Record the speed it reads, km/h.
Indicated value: 156 km/h
